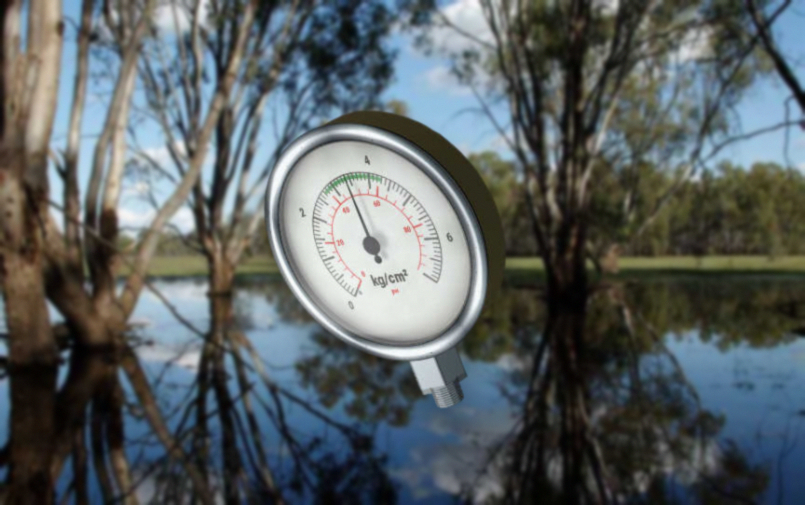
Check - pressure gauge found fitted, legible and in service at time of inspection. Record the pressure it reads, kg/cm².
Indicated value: 3.5 kg/cm²
